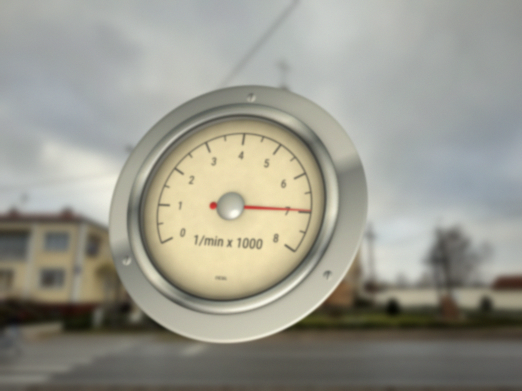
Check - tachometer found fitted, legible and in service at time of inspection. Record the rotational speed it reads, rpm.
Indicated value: 7000 rpm
